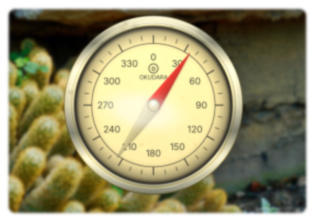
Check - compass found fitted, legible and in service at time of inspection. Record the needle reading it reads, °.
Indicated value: 35 °
